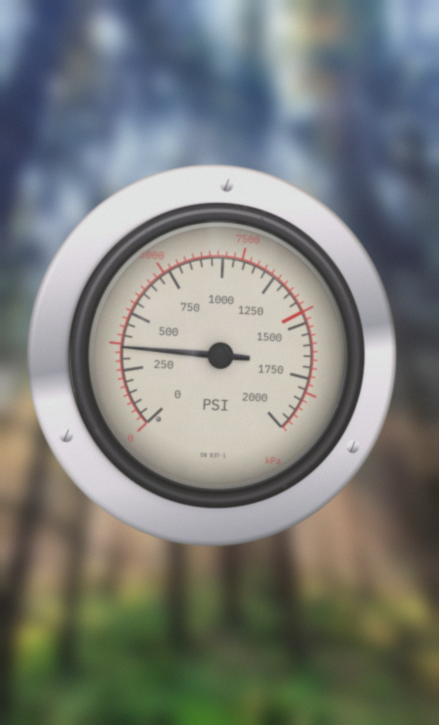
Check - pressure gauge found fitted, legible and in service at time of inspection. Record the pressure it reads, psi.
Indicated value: 350 psi
